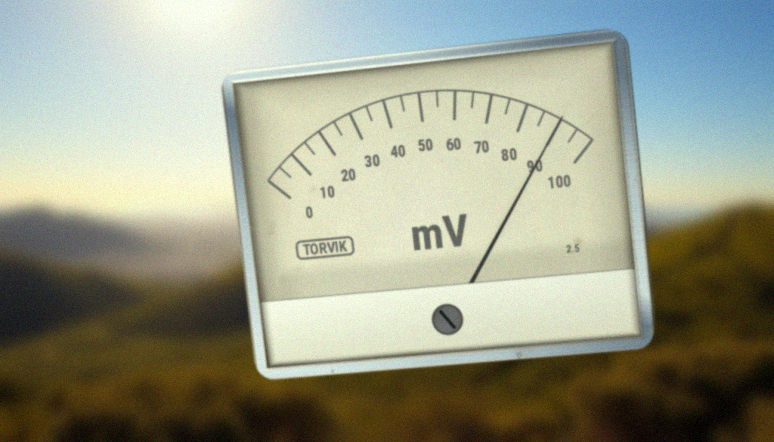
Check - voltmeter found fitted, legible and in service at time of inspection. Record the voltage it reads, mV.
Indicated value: 90 mV
